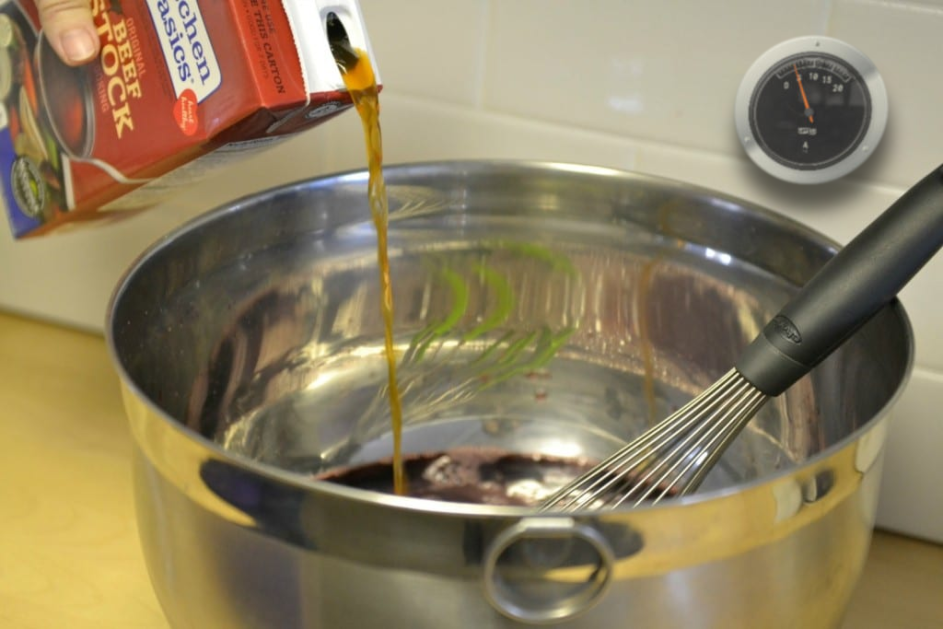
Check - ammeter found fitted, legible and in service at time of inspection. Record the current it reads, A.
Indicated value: 5 A
